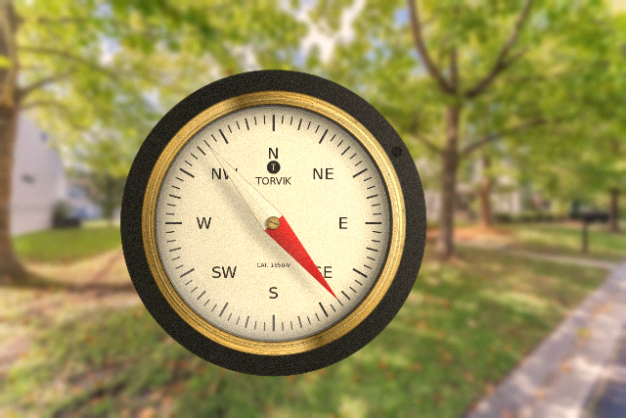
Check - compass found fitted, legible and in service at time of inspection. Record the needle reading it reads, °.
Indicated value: 140 °
